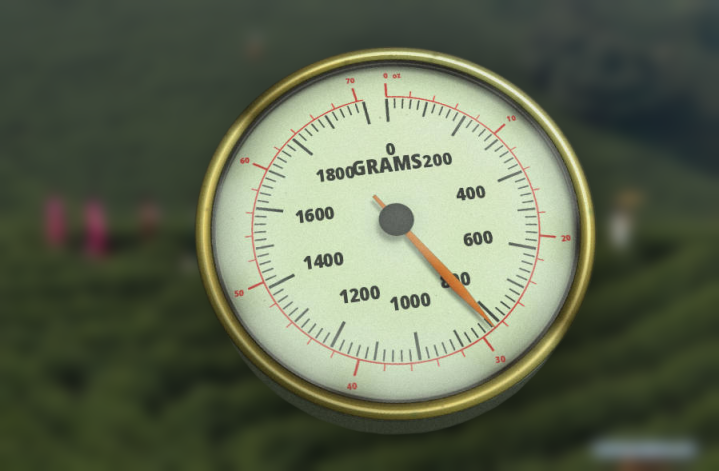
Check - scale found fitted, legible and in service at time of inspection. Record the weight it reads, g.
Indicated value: 820 g
